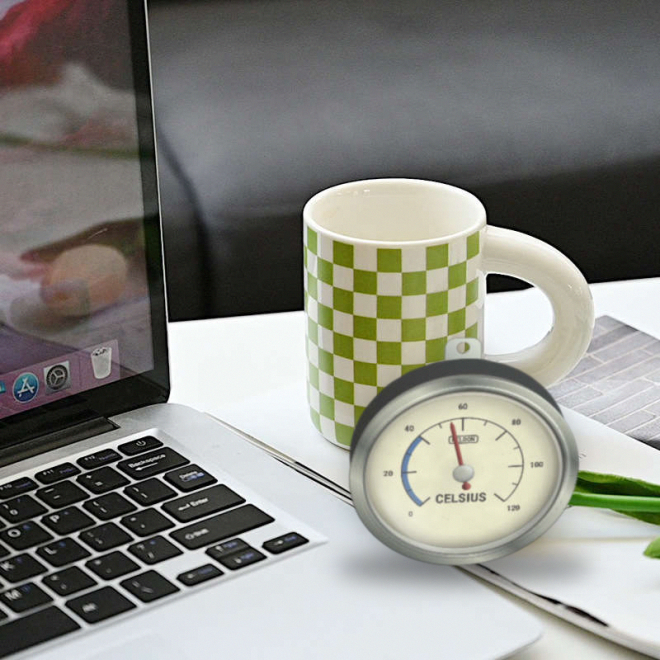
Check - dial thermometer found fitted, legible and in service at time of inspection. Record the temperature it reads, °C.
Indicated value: 55 °C
